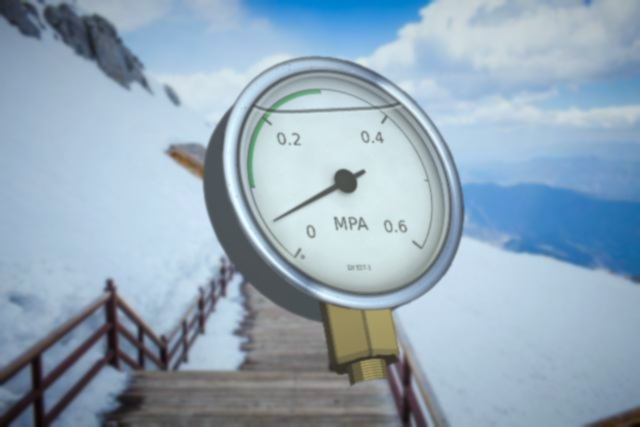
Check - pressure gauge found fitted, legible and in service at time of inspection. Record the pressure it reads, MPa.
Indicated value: 0.05 MPa
